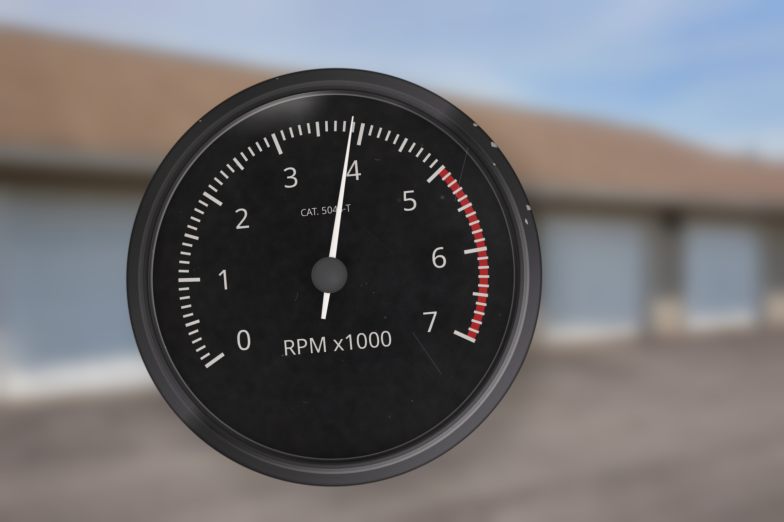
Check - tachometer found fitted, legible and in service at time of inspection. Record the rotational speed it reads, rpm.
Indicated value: 3900 rpm
